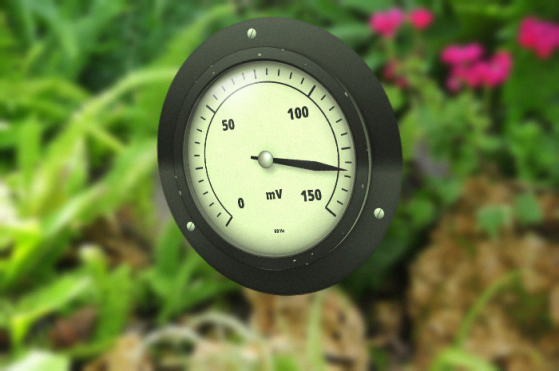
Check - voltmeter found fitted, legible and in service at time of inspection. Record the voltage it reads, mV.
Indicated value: 132.5 mV
